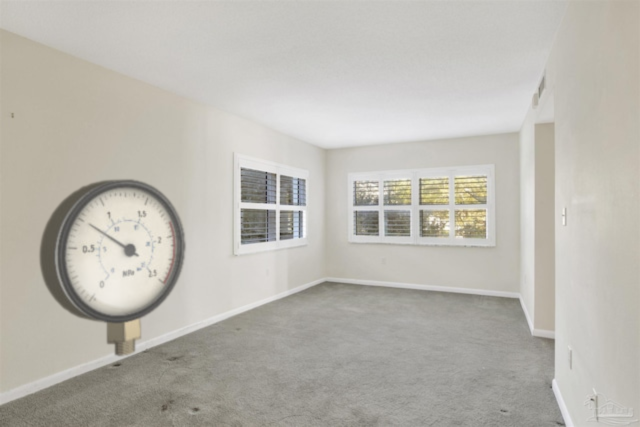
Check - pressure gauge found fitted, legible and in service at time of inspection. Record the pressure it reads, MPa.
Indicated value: 0.75 MPa
